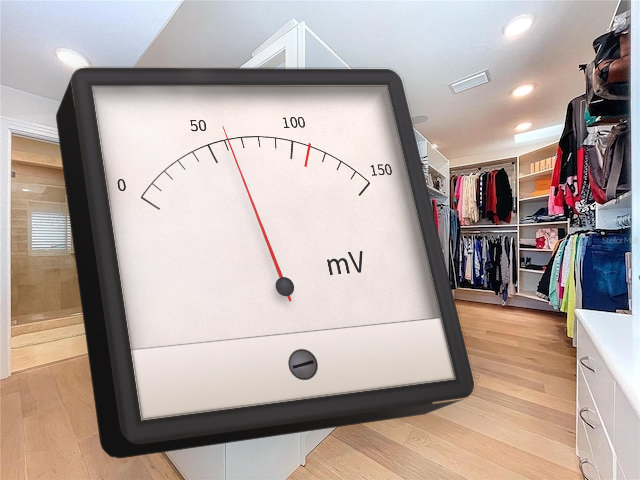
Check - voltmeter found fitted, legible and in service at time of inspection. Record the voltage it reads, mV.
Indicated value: 60 mV
